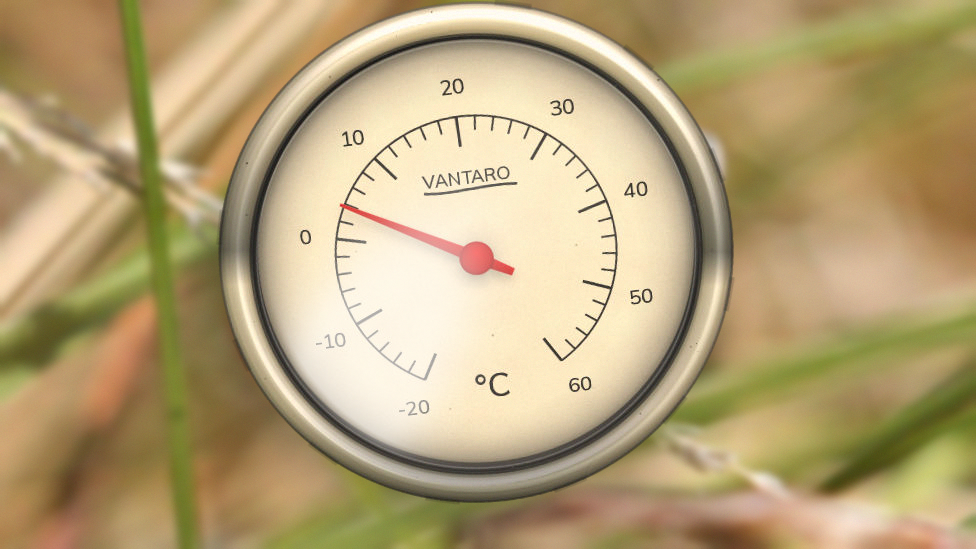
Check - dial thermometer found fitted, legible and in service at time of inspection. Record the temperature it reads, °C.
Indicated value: 4 °C
